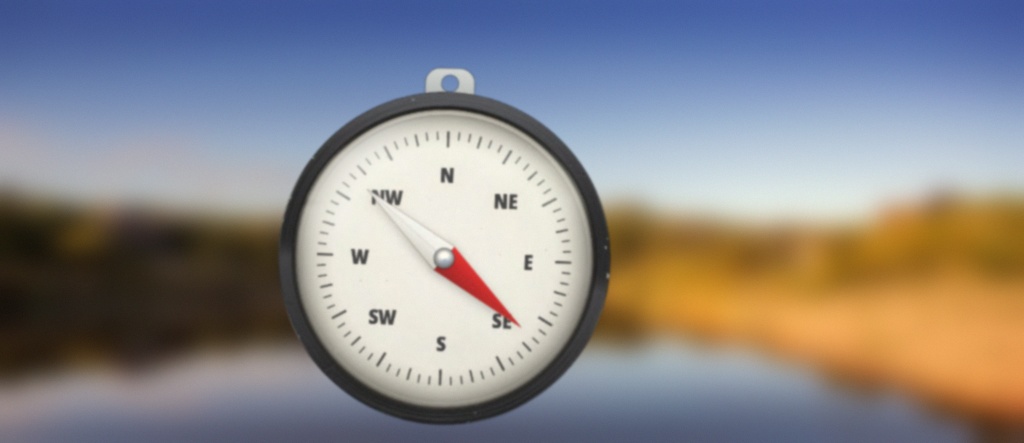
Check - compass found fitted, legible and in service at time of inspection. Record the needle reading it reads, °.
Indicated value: 130 °
